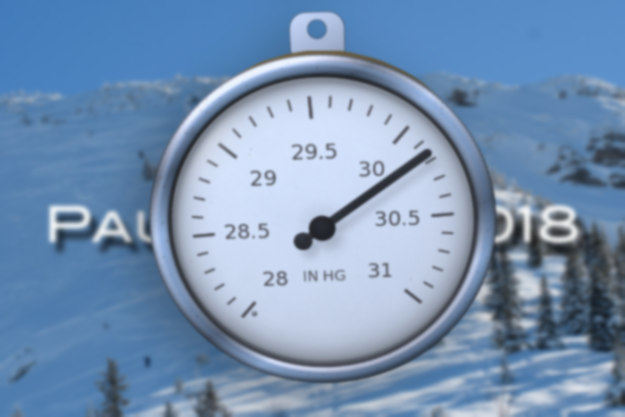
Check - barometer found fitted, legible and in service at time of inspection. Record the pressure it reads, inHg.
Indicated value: 30.15 inHg
